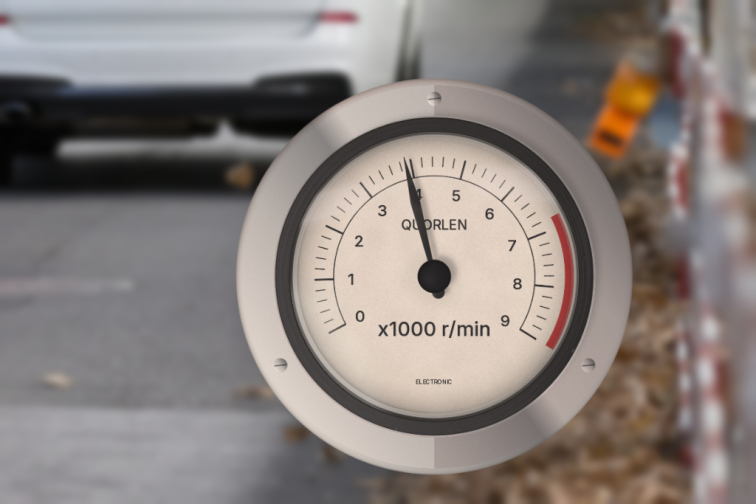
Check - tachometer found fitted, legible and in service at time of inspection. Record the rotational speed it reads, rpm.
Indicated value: 3900 rpm
